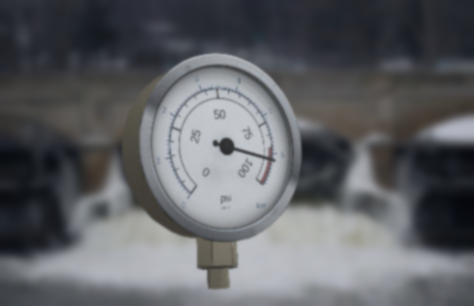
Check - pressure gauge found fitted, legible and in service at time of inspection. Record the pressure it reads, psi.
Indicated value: 90 psi
